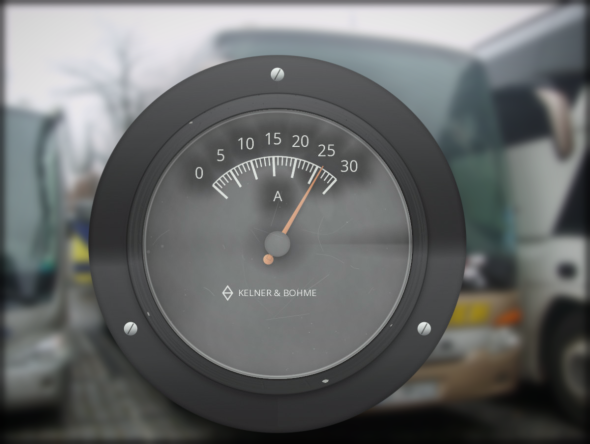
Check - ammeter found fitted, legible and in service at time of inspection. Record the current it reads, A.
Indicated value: 26 A
